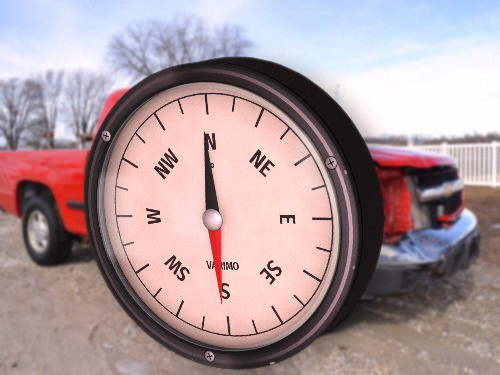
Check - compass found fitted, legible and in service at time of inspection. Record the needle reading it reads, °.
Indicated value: 180 °
